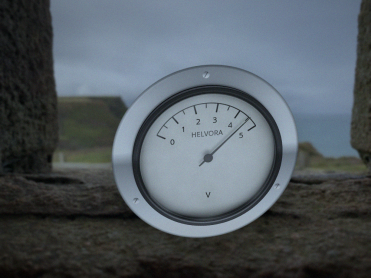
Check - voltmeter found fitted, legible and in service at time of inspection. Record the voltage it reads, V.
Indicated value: 4.5 V
